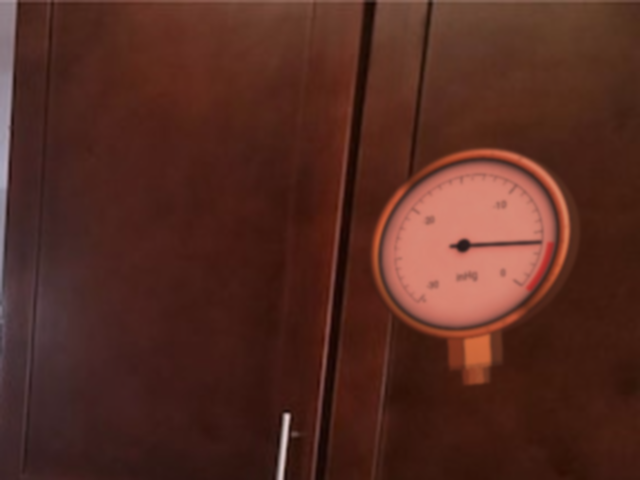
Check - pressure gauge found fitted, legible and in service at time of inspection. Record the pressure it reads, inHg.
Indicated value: -4 inHg
